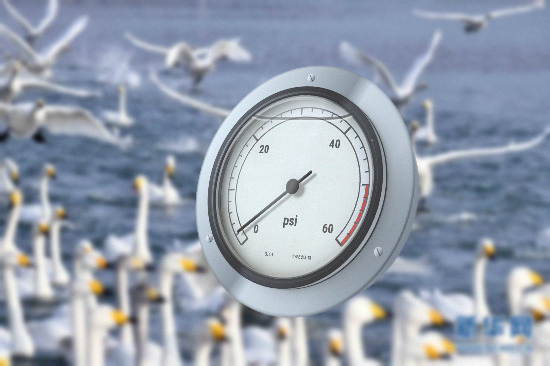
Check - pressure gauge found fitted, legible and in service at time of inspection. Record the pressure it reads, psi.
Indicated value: 2 psi
